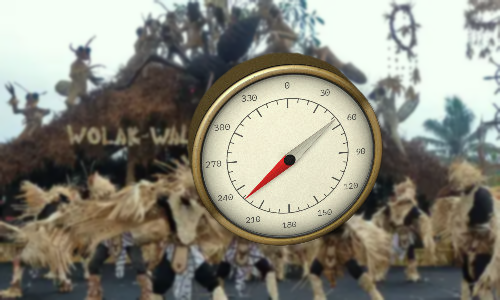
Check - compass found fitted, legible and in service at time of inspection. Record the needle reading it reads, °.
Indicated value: 230 °
